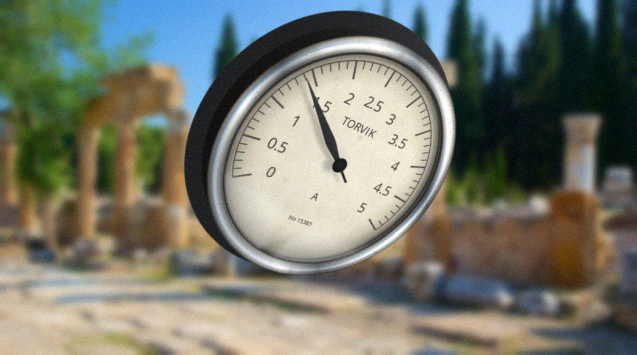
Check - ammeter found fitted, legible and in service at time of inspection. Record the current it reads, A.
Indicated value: 1.4 A
